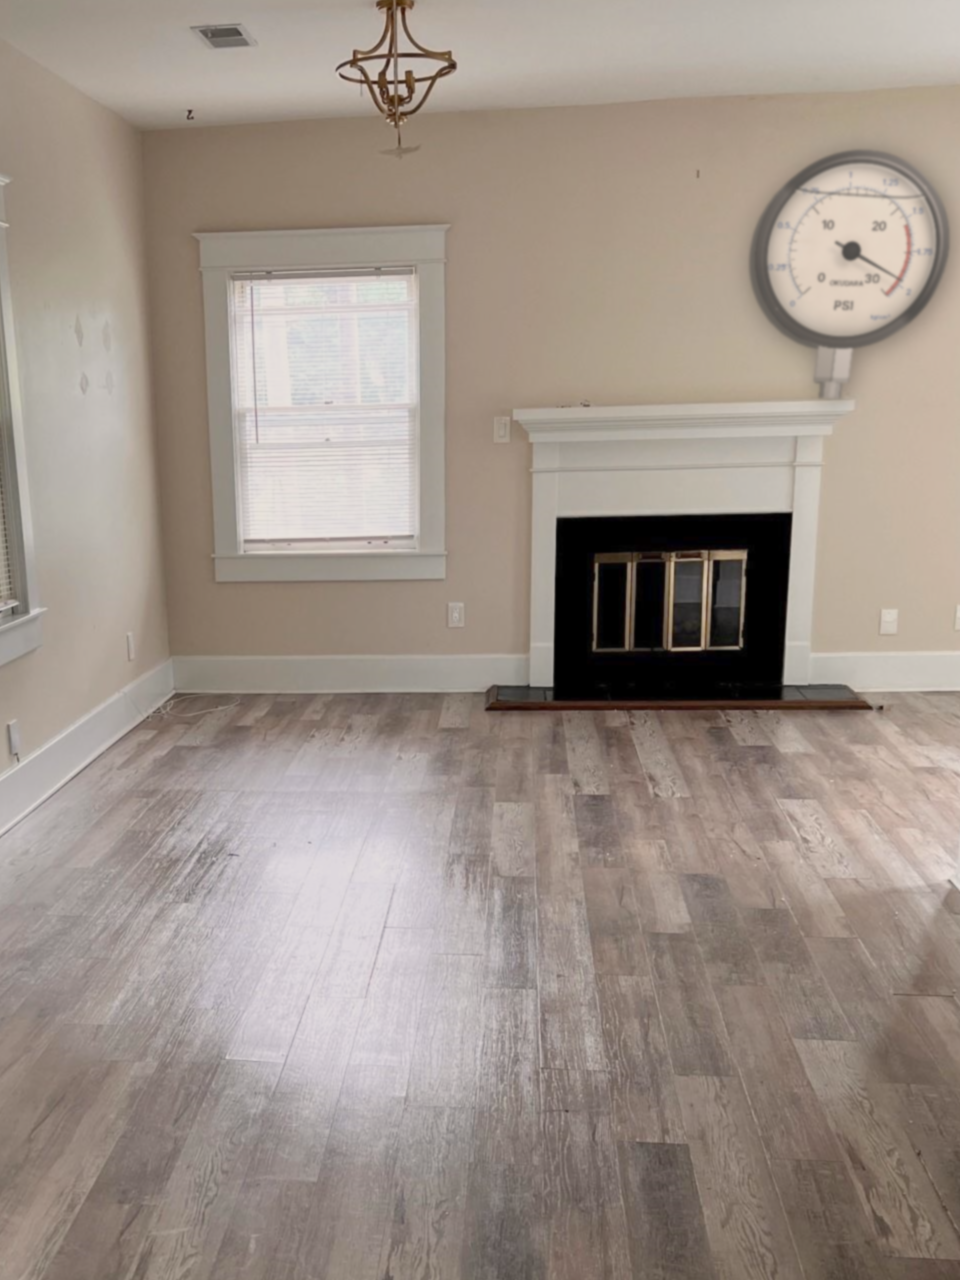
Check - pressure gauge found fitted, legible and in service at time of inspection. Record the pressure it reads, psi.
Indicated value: 28 psi
